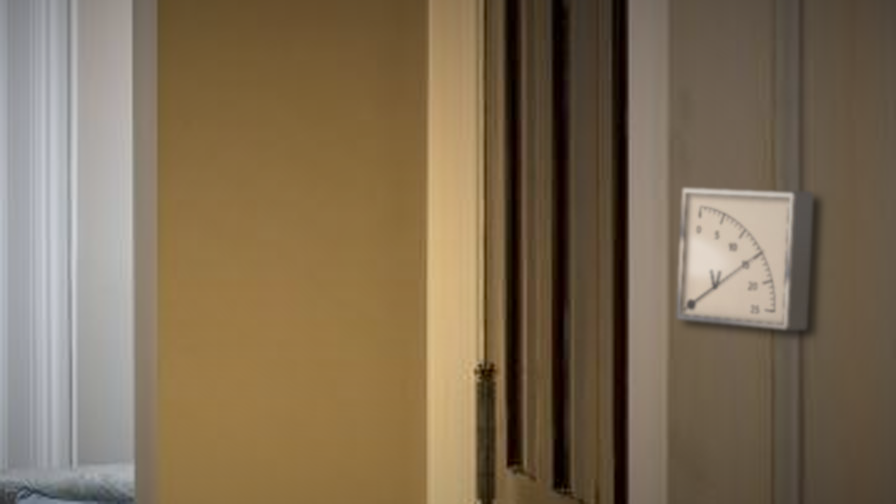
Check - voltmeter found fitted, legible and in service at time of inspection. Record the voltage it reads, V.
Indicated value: 15 V
